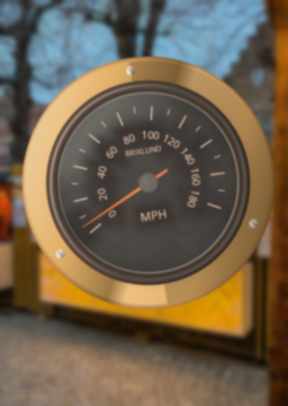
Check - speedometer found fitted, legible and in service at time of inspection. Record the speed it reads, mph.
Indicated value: 5 mph
